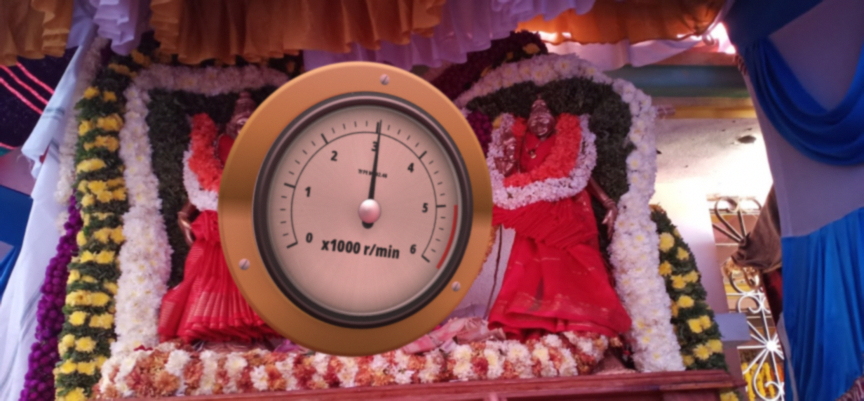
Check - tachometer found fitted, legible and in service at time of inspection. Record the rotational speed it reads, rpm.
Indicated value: 3000 rpm
